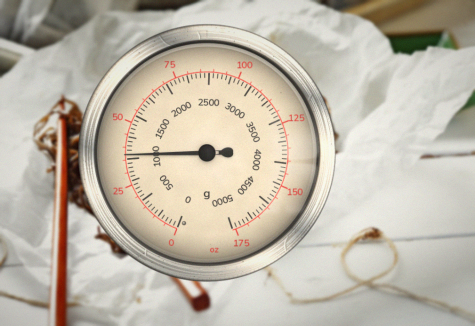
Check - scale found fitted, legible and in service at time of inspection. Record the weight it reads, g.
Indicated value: 1050 g
